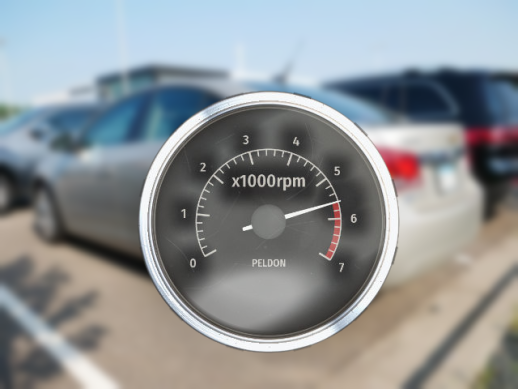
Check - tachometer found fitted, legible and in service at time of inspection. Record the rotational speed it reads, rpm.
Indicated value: 5600 rpm
